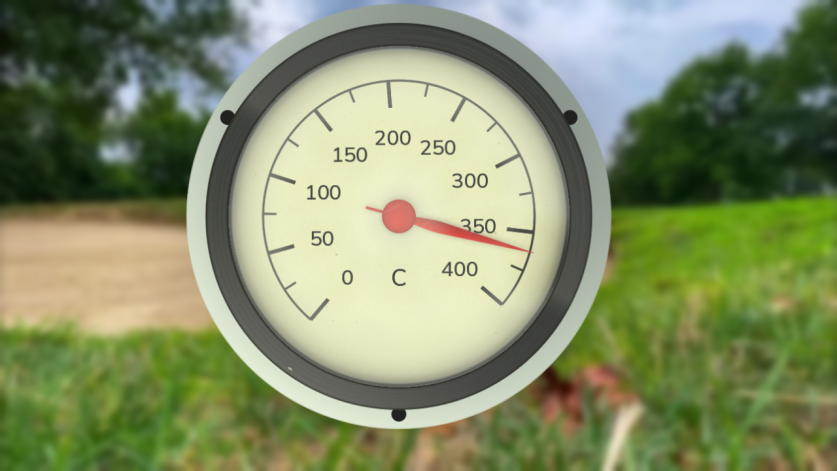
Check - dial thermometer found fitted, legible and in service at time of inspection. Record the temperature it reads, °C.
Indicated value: 362.5 °C
